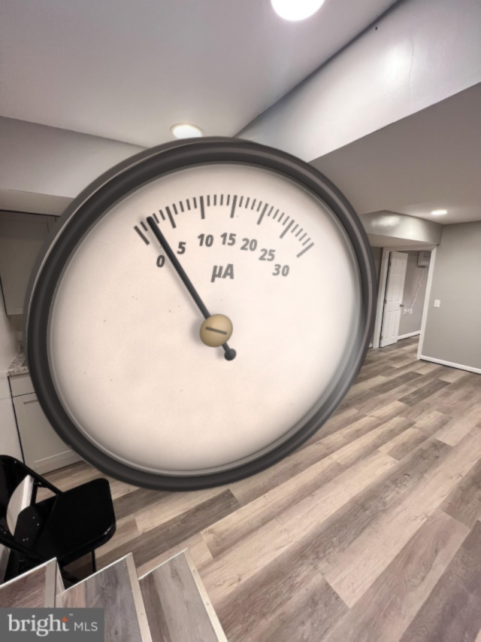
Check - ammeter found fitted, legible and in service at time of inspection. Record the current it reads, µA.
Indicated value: 2 µA
